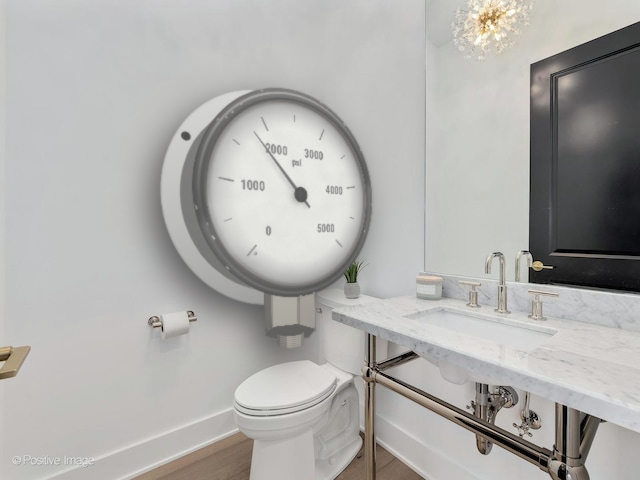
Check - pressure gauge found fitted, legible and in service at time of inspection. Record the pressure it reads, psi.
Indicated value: 1750 psi
